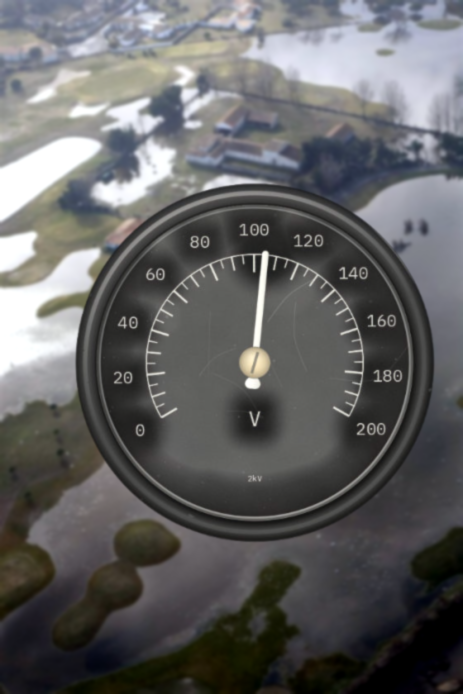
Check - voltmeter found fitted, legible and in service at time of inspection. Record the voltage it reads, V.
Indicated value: 105 V
